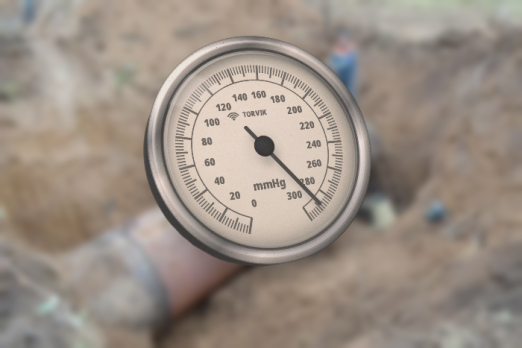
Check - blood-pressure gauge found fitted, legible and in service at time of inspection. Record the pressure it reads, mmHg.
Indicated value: 290 mmHg
